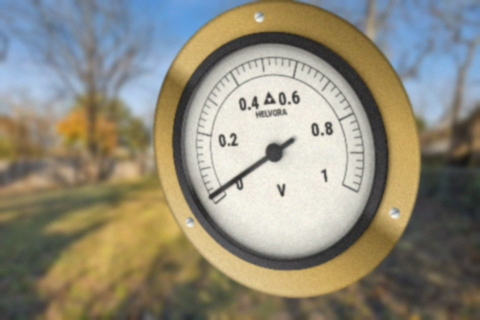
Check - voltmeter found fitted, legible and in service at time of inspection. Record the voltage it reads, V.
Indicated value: 0.02 V
